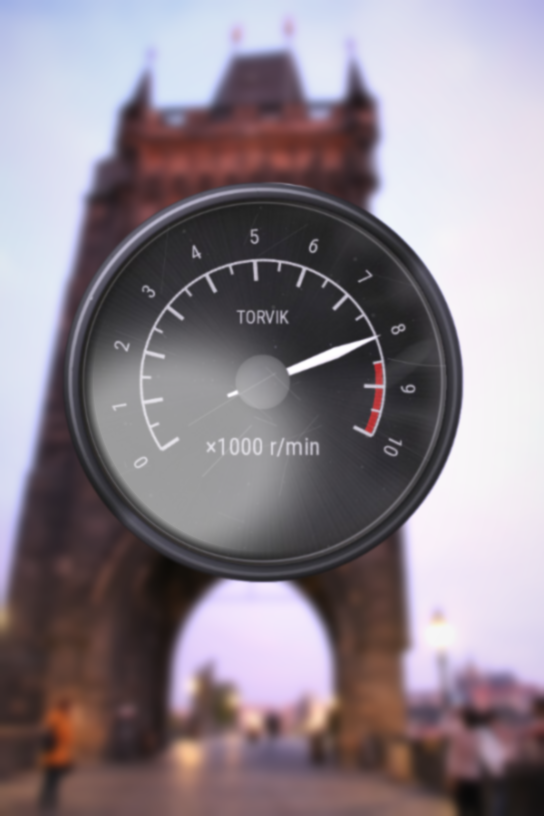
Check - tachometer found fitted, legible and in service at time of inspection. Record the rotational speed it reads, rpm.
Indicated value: 8000 rpm
